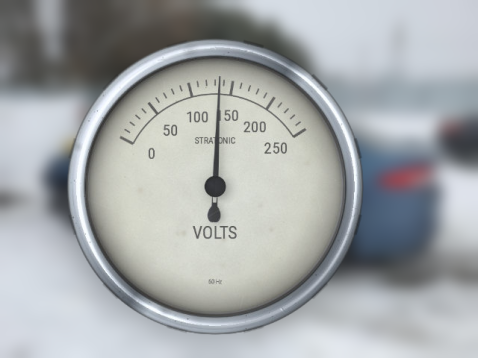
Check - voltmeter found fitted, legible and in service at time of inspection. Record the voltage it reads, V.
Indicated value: 135 V
